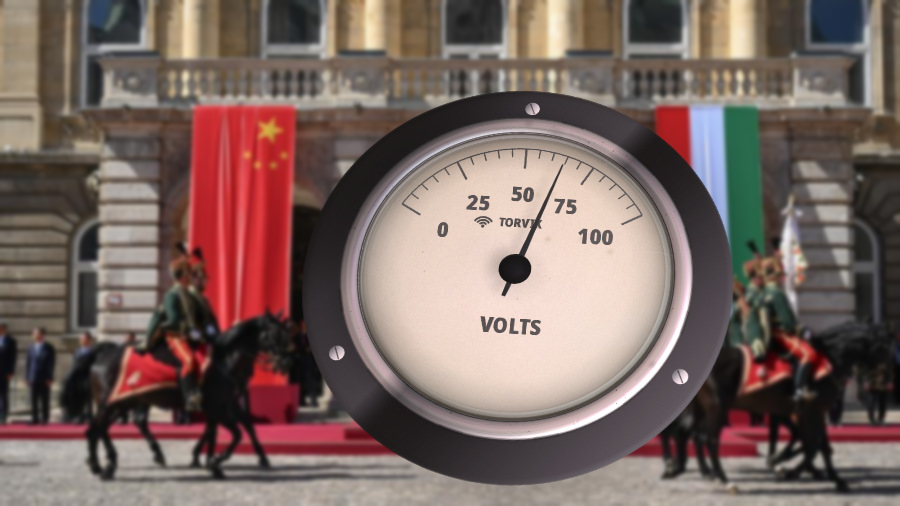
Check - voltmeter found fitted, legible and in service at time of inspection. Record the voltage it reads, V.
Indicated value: 65 V
